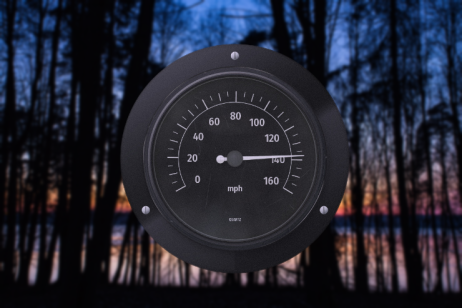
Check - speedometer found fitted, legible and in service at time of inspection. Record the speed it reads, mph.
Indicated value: 137.5 mph
